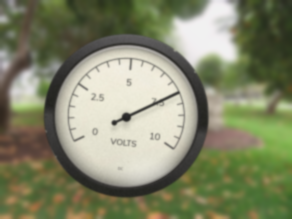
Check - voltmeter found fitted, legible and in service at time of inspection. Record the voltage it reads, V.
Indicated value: 7.5 V
